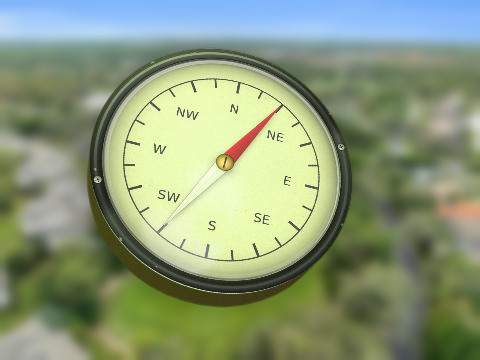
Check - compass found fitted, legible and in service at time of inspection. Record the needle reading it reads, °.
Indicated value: 30 °
